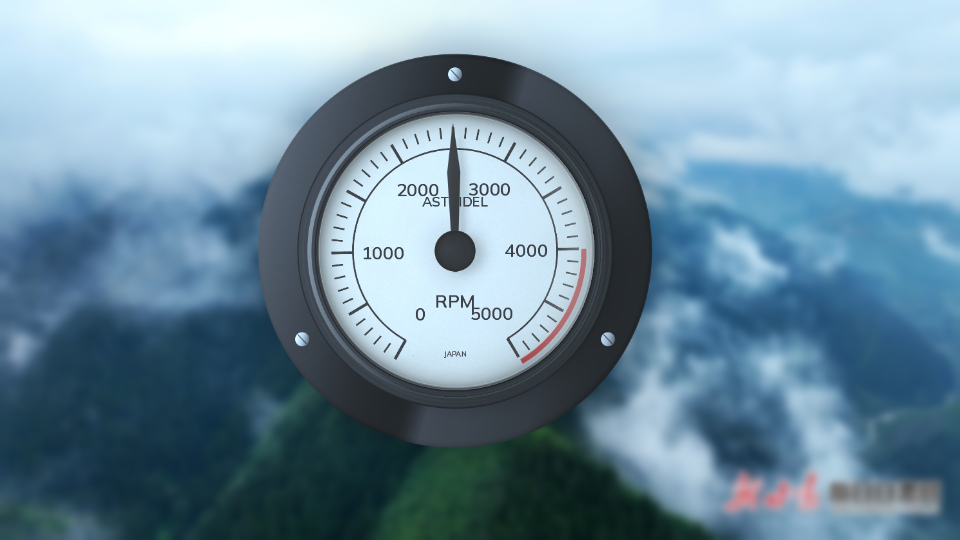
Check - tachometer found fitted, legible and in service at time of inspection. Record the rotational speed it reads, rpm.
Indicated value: 2500 rpm
